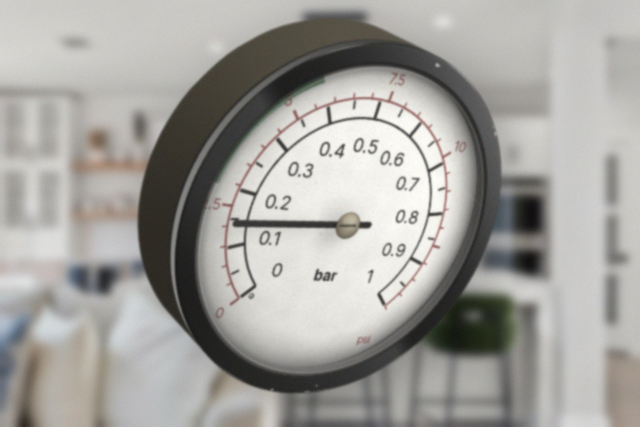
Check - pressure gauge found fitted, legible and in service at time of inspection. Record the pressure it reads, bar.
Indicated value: 0.15 bar
